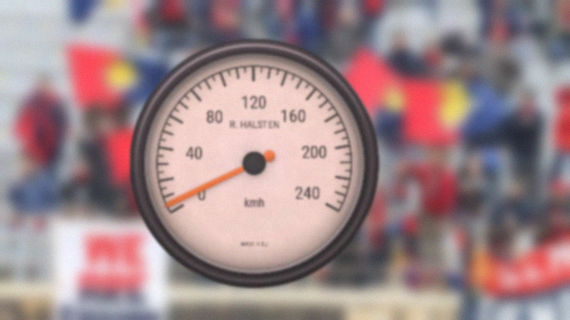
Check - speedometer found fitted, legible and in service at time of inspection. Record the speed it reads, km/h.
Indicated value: 5 km/h
